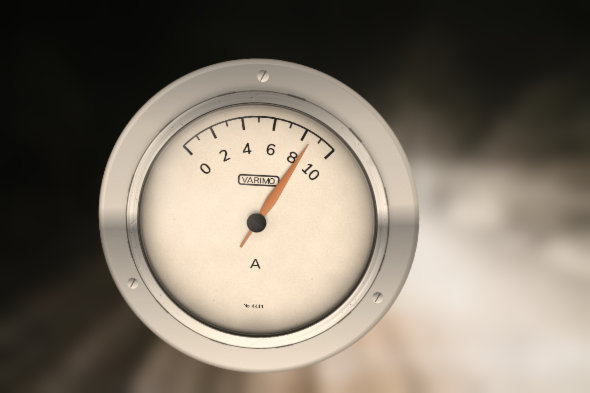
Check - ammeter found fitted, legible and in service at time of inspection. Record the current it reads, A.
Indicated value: 8.5 A
